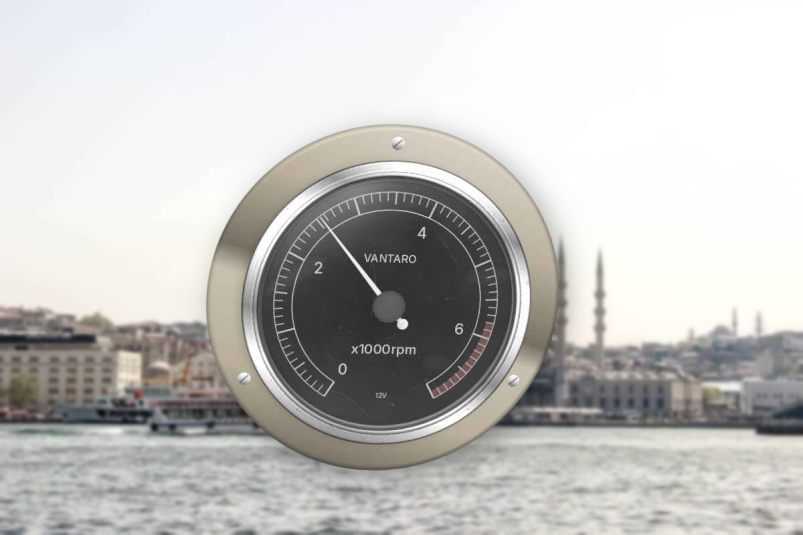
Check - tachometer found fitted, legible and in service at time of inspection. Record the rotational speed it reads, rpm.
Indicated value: 2550 rpm
